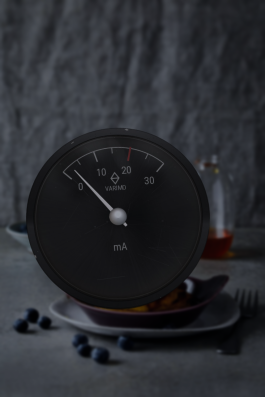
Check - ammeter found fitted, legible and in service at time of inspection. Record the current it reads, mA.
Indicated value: 2.5 mA
